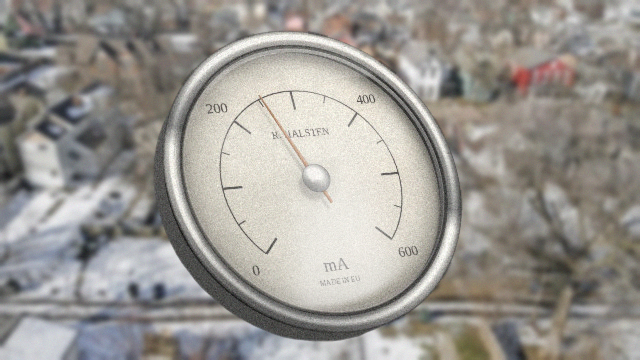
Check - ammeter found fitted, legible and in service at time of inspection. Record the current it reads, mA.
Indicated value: 250 mA
